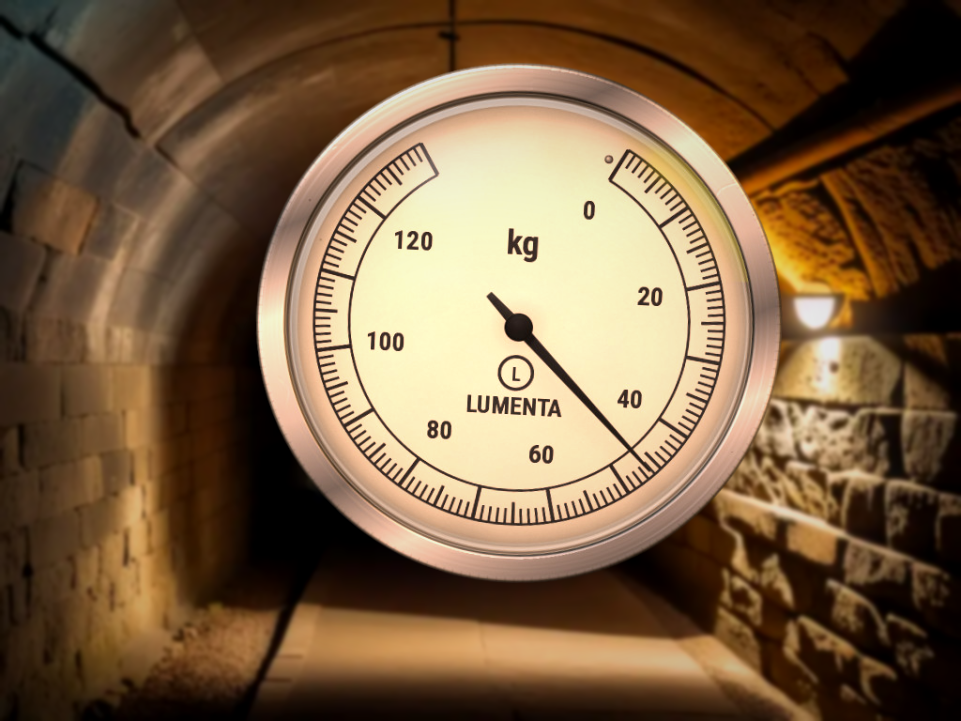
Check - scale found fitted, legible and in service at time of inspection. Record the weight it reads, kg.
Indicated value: 46 kg
